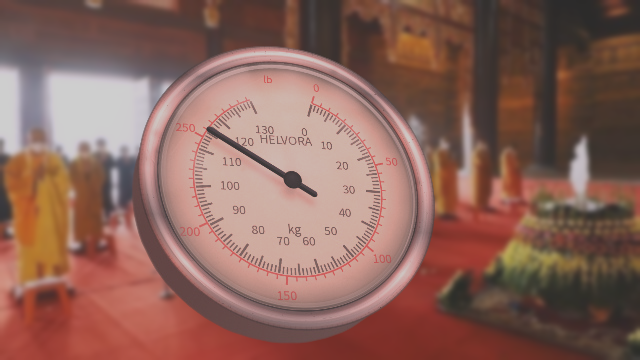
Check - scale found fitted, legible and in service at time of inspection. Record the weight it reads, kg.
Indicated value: 115 kg
